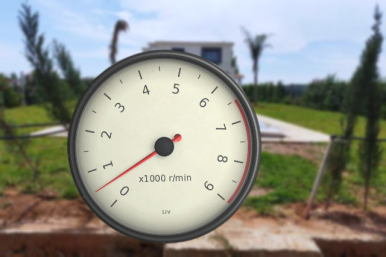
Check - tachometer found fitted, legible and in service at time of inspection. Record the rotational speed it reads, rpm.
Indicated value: 500 rpm
